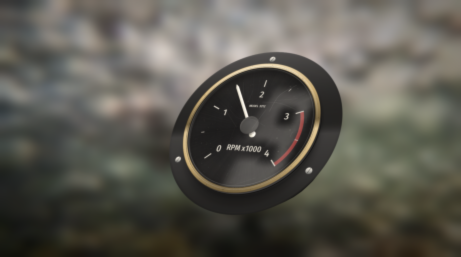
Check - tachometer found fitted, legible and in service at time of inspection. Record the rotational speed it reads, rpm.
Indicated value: 1500 rpm
